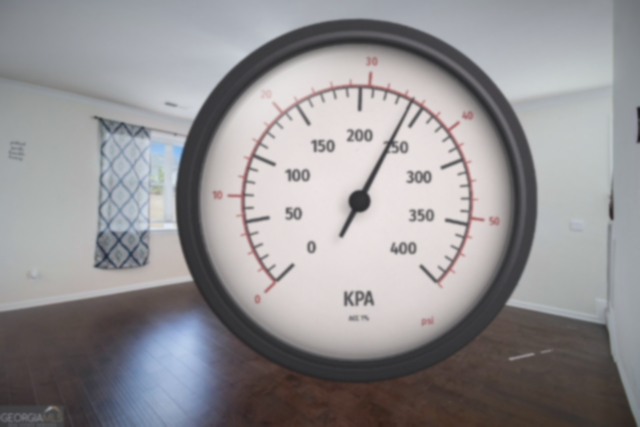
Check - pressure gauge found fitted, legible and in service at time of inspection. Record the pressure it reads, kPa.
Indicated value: 240 kPa
